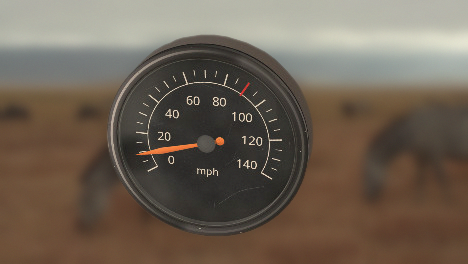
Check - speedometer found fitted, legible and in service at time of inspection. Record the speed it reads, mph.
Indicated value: 10 mph
